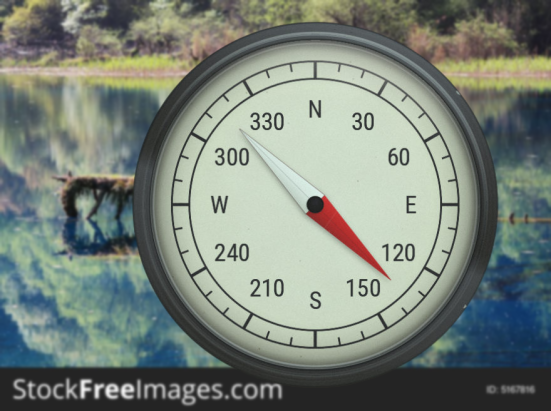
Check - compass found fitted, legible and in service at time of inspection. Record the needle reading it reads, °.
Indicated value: 135 °
